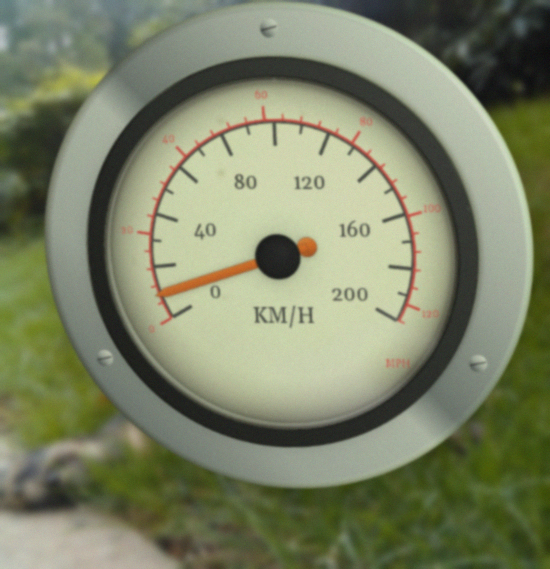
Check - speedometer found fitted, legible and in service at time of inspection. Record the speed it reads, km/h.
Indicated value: 10 km/h
